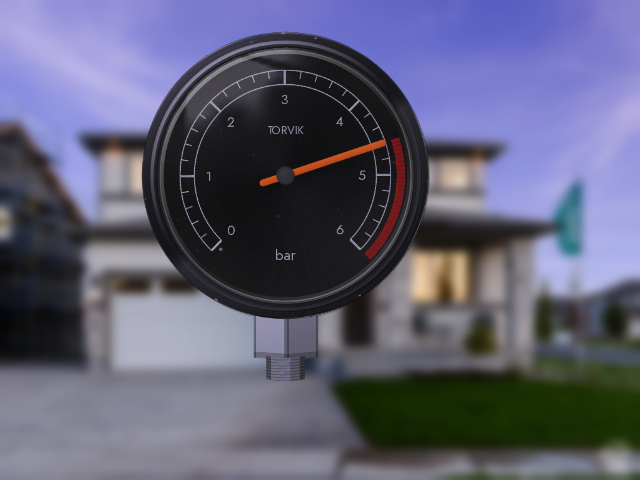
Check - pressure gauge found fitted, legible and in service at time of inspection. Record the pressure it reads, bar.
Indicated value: 4.6 bar
